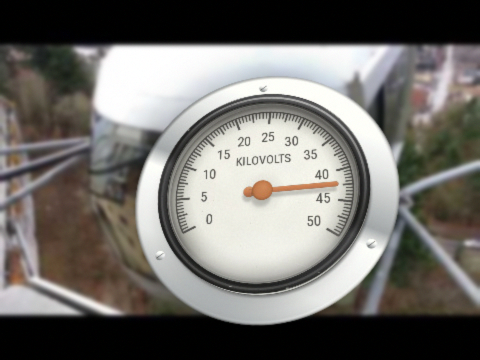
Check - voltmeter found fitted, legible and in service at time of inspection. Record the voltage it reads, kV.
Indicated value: 42.5 kV
